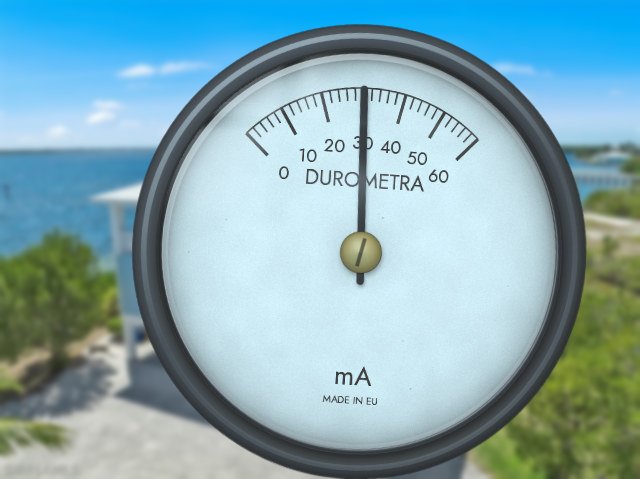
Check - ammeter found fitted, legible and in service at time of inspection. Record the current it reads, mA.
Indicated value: 30 mA
